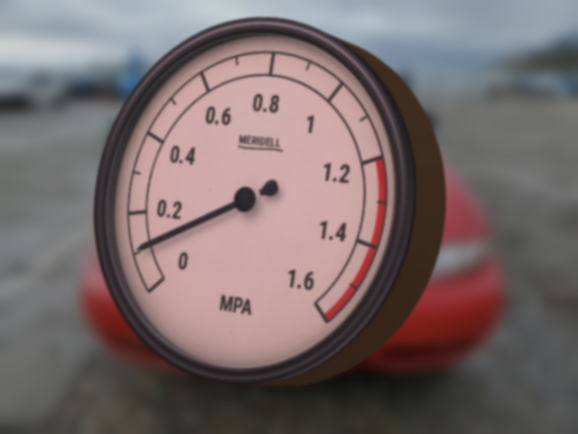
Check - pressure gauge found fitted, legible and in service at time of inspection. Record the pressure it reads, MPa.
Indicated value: 0.1 MPa
